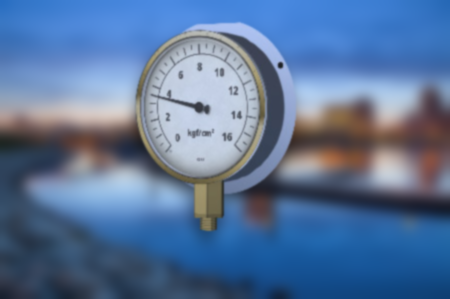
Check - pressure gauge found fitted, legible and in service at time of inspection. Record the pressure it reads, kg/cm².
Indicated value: 3.5 kg/cm²
